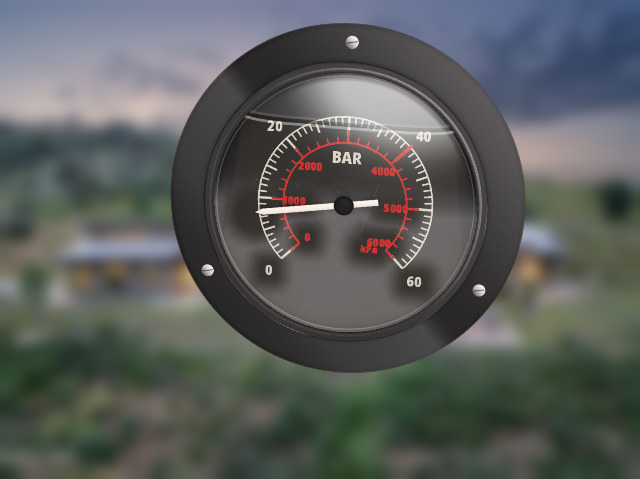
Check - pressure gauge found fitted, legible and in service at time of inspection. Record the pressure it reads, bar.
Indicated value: 8 bar
